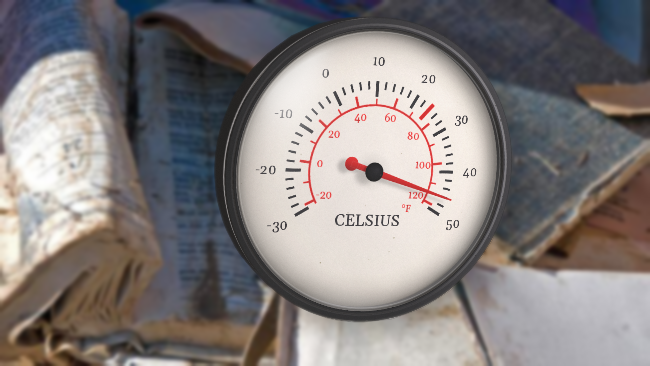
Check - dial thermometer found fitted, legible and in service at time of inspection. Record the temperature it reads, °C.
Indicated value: 46 °C
